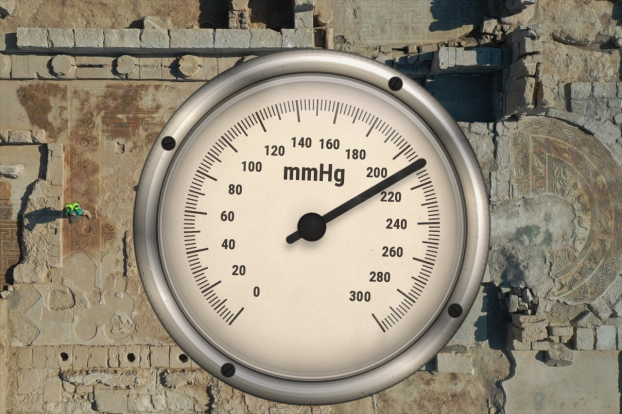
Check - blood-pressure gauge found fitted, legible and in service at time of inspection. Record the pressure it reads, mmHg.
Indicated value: 210 mmHg
